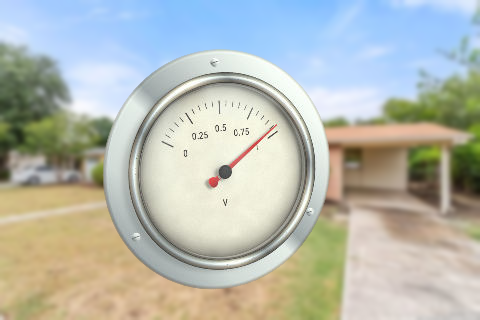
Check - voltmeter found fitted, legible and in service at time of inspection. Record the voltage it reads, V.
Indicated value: 0.95 V
